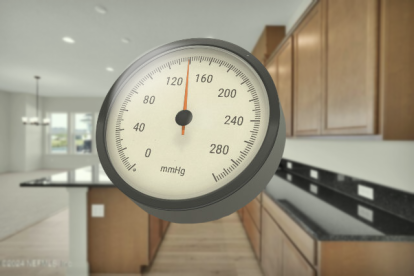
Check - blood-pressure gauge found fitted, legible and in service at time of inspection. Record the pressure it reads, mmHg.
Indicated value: 140 mmHg
